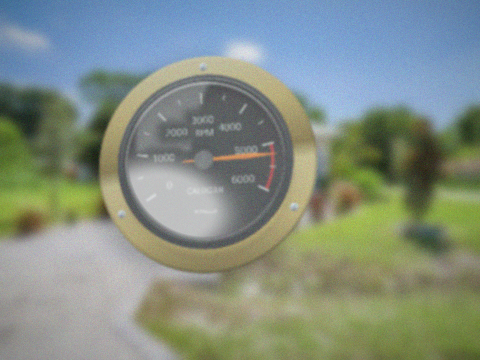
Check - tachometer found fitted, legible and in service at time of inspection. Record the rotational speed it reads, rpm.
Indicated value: 5250 rpm
